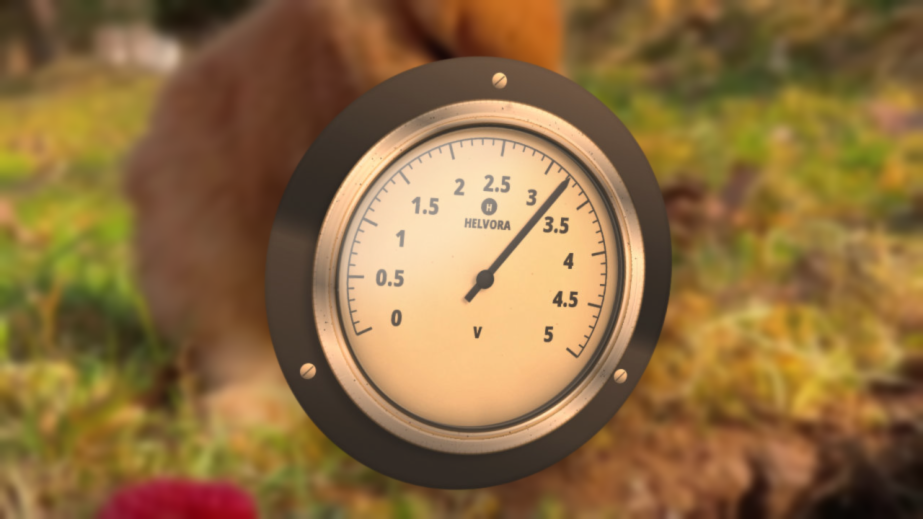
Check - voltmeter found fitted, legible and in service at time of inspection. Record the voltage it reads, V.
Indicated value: 3.2 V
